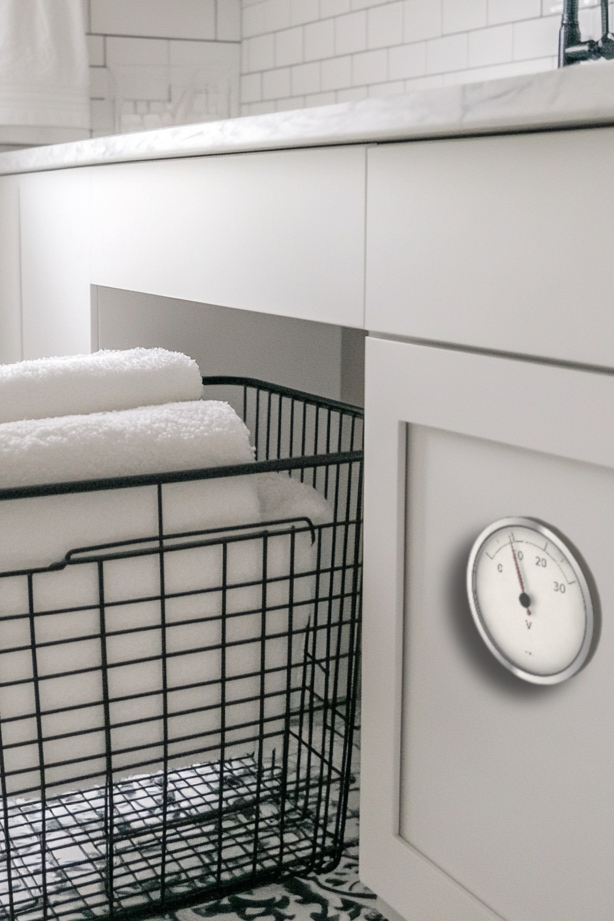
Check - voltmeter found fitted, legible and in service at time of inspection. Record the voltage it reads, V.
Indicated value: 10 V
